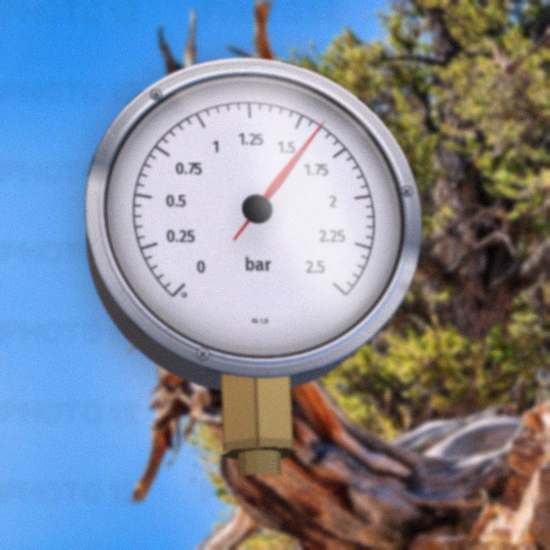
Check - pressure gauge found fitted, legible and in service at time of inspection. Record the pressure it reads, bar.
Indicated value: 1.6 bar
